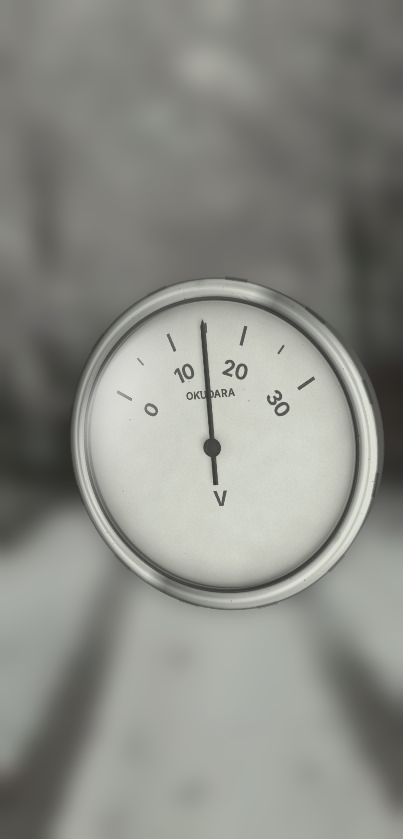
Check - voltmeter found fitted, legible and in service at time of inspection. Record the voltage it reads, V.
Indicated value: 15 V
